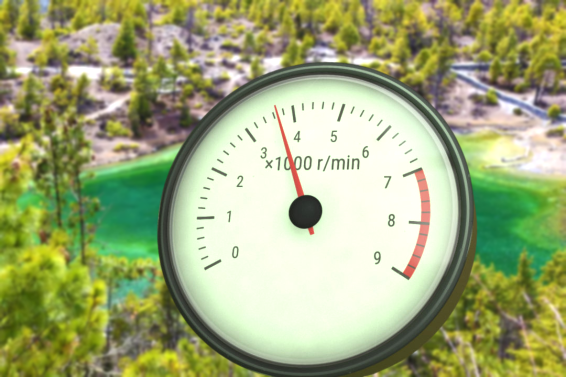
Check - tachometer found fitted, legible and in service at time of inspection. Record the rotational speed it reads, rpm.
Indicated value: 3700 rpm
